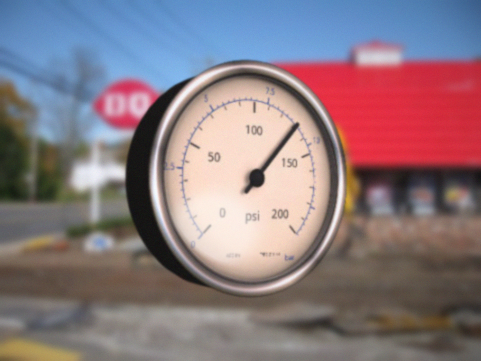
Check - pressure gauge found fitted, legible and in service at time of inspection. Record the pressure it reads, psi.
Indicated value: 130 psi
